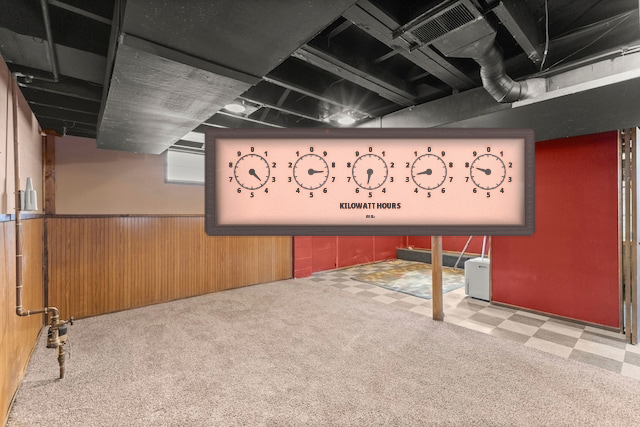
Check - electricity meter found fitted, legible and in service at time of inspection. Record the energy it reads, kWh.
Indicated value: 37528 kWh
